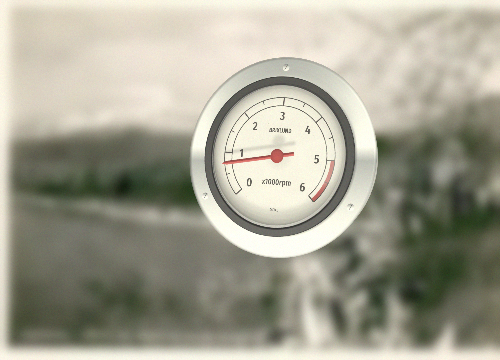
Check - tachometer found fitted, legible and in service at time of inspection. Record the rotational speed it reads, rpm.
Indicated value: 750 rpm
